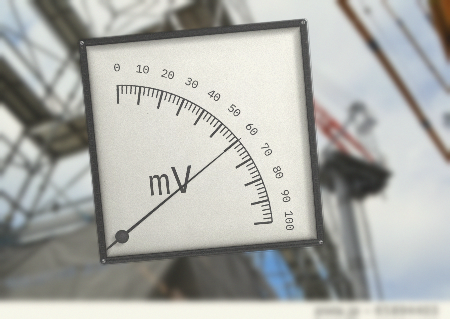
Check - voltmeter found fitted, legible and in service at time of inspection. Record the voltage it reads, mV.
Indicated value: 60 mV
